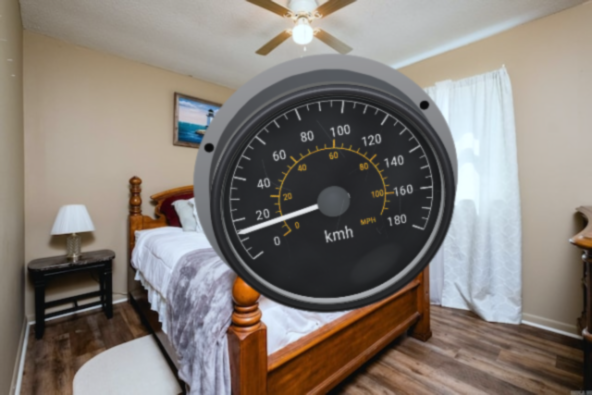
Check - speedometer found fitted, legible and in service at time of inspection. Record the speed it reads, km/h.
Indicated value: 15 km/h
